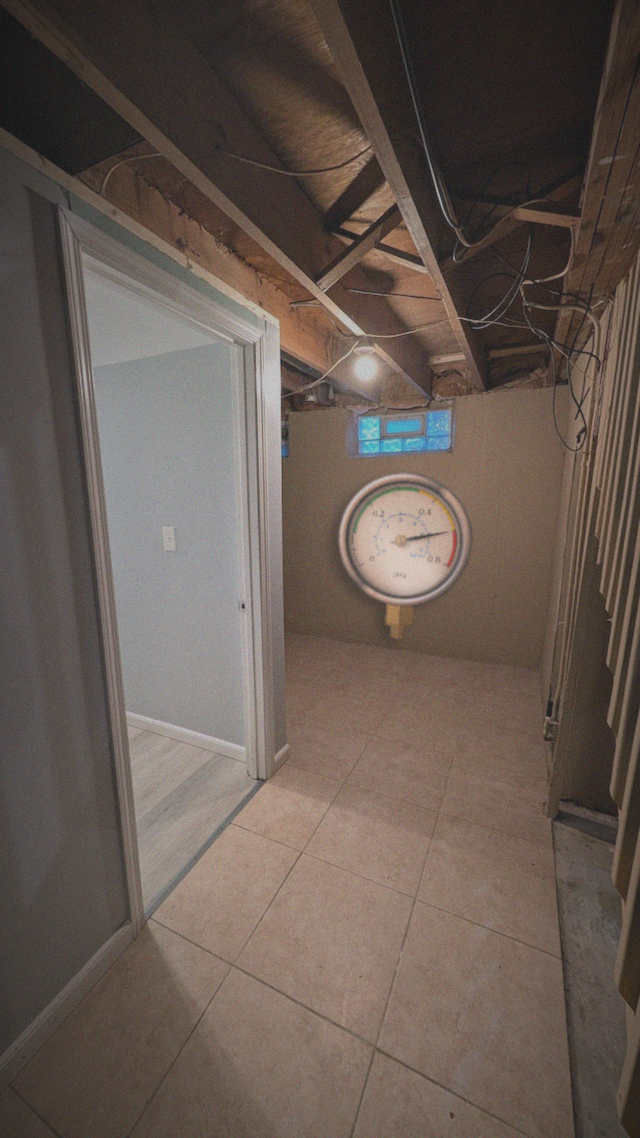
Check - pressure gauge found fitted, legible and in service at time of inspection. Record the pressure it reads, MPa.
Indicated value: 0.5 MPa
